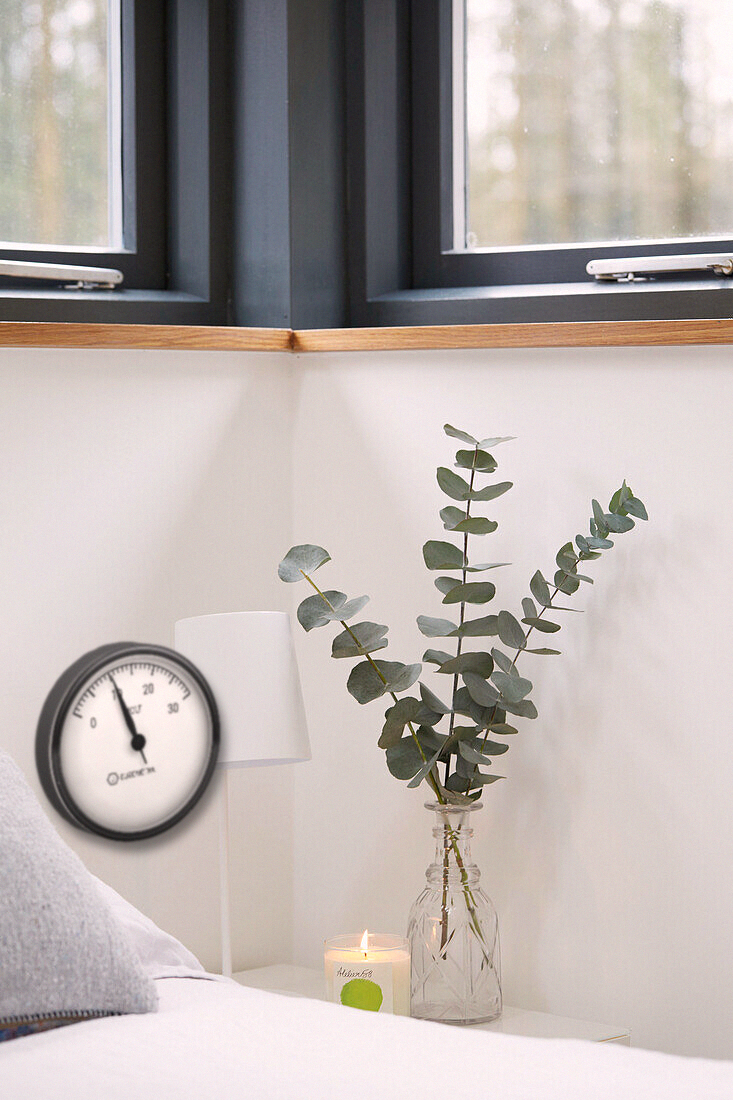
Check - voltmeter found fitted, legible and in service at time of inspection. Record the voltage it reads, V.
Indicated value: 10 V
